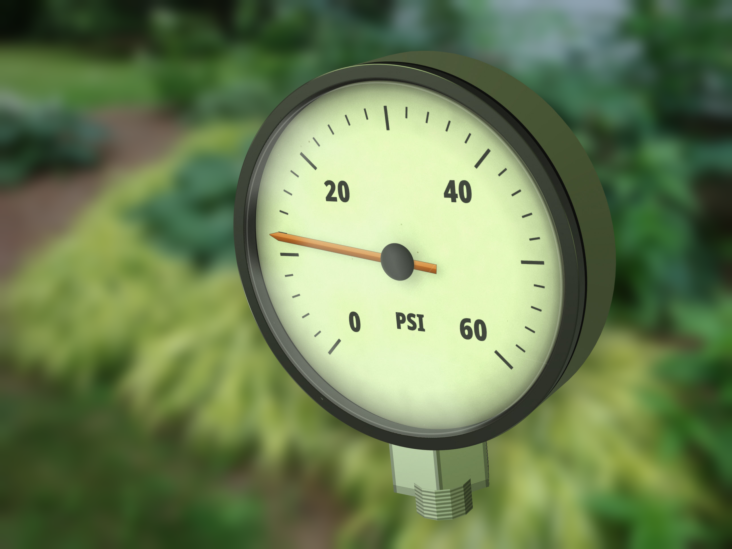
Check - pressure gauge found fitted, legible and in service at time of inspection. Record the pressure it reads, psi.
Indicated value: 12 psi
